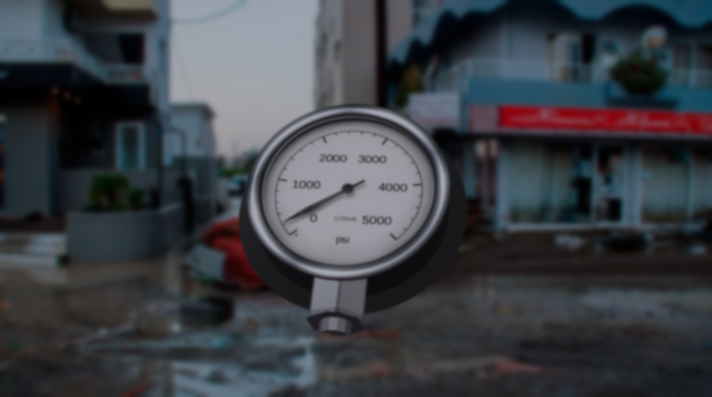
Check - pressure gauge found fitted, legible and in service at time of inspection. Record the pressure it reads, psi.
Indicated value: 200 psi
